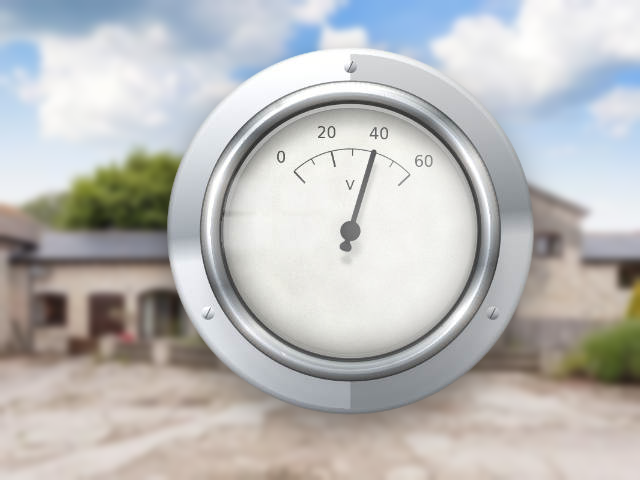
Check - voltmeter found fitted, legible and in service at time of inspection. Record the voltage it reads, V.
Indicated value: 40 V
